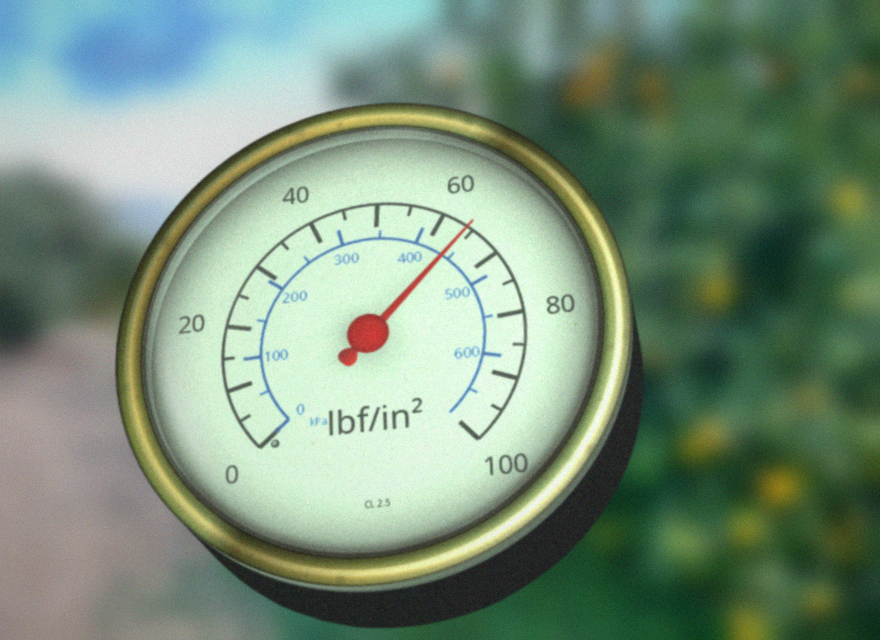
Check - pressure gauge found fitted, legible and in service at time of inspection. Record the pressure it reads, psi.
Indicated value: 65 psi
